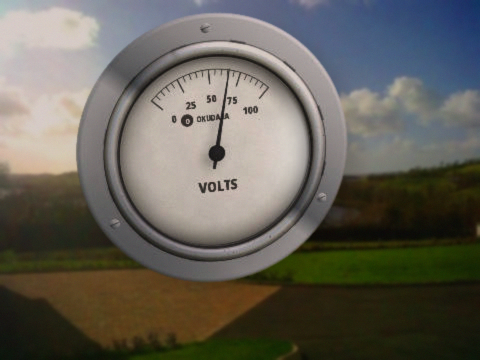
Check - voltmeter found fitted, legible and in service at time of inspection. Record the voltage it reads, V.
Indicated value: 65 V
